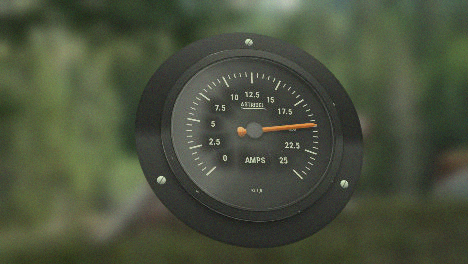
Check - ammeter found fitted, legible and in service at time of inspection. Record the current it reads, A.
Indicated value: 20 A
